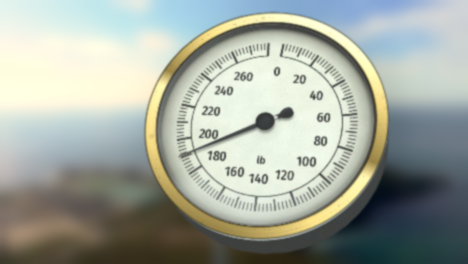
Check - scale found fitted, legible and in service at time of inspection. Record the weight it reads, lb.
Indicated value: 190 lb
